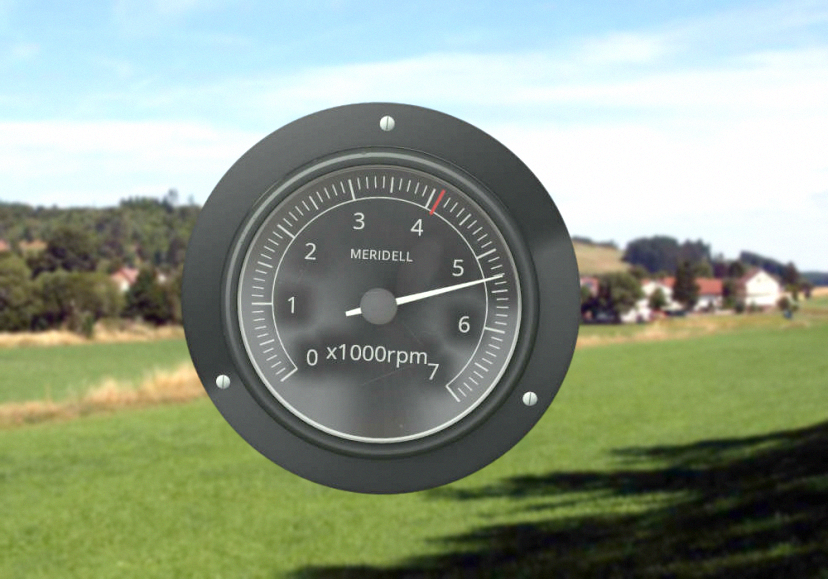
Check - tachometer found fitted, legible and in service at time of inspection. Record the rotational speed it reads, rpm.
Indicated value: 5300 rpm
